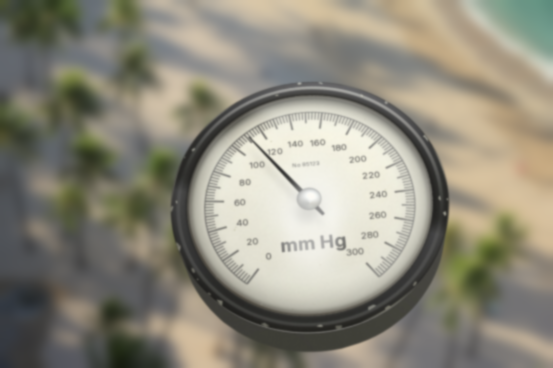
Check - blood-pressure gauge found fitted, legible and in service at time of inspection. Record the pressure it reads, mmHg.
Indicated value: 110 mmHg
